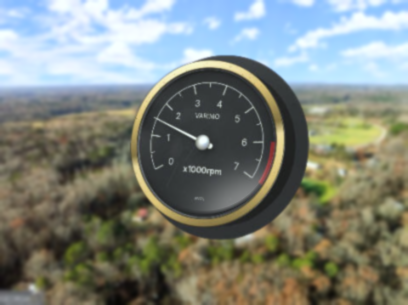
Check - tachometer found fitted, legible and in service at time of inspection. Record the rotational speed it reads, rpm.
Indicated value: 1500 rpm
